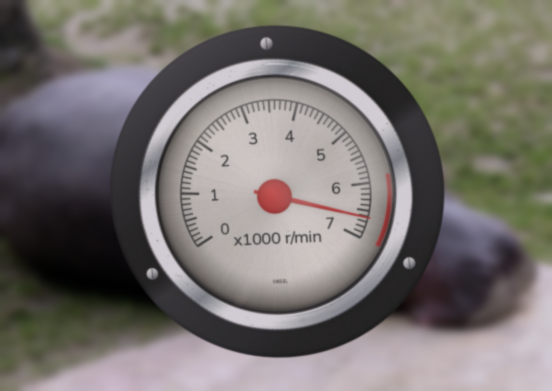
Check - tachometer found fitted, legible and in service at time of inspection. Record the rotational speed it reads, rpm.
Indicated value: 6600 rpm
